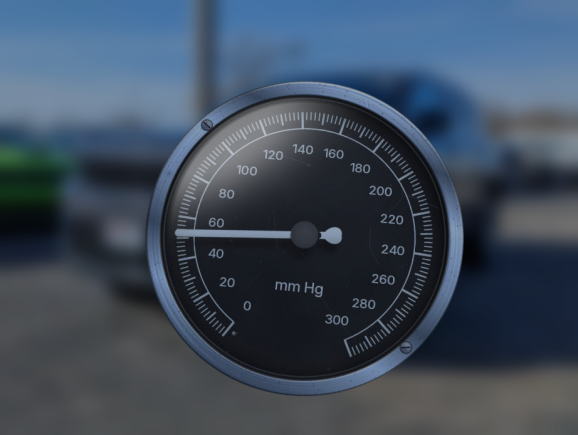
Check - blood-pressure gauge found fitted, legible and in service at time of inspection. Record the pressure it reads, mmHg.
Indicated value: 52 mmHg
